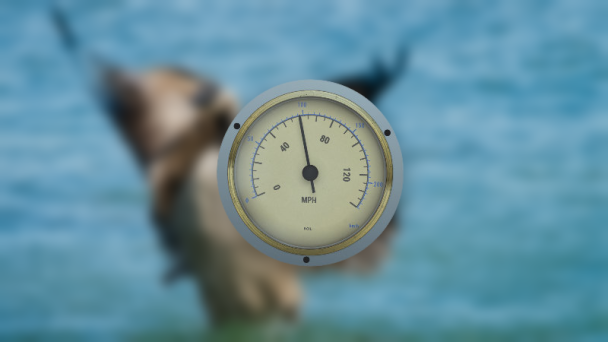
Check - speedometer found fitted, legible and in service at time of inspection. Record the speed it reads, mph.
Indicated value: 60 mph
